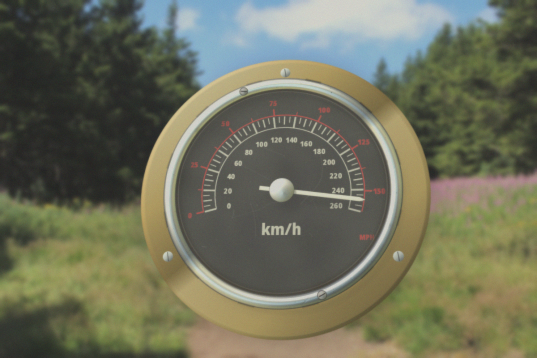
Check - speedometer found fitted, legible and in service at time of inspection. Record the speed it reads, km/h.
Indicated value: 250 km/h
